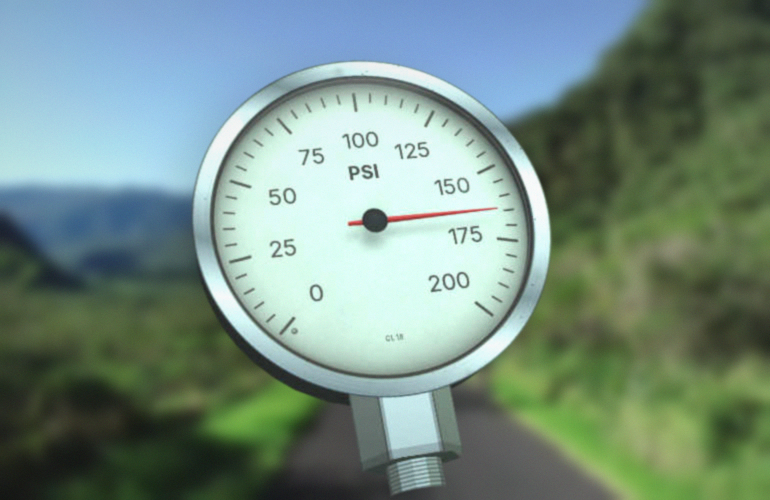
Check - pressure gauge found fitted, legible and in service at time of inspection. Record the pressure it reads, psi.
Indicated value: 165 psi
